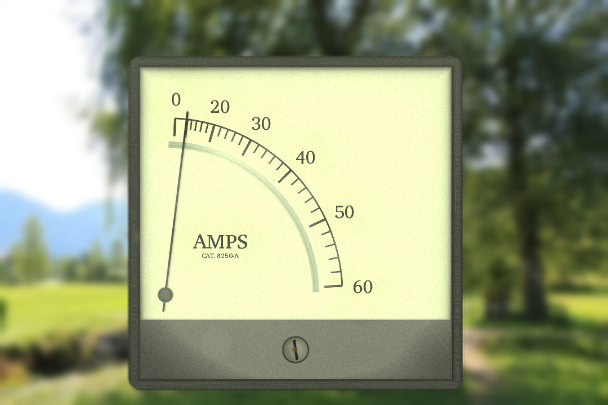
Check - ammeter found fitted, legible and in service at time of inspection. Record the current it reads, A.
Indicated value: 10 A
